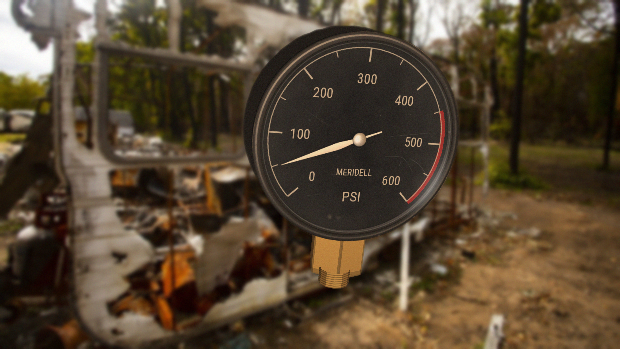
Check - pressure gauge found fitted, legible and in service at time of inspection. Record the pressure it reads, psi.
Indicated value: 50 psi
